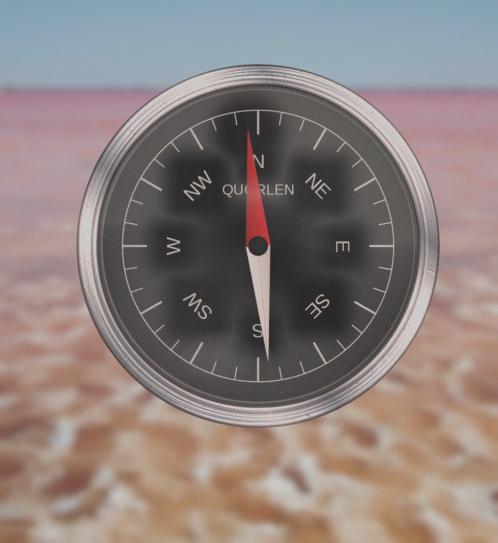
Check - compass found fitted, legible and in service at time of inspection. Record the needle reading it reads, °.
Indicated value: 355 °
